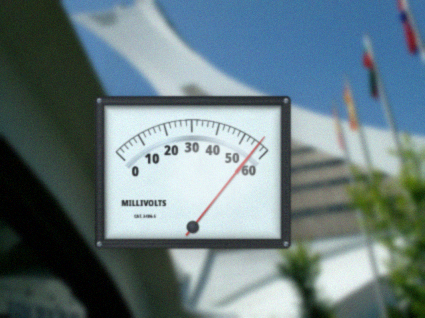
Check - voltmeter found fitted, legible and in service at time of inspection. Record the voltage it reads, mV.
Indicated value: 56 mV
